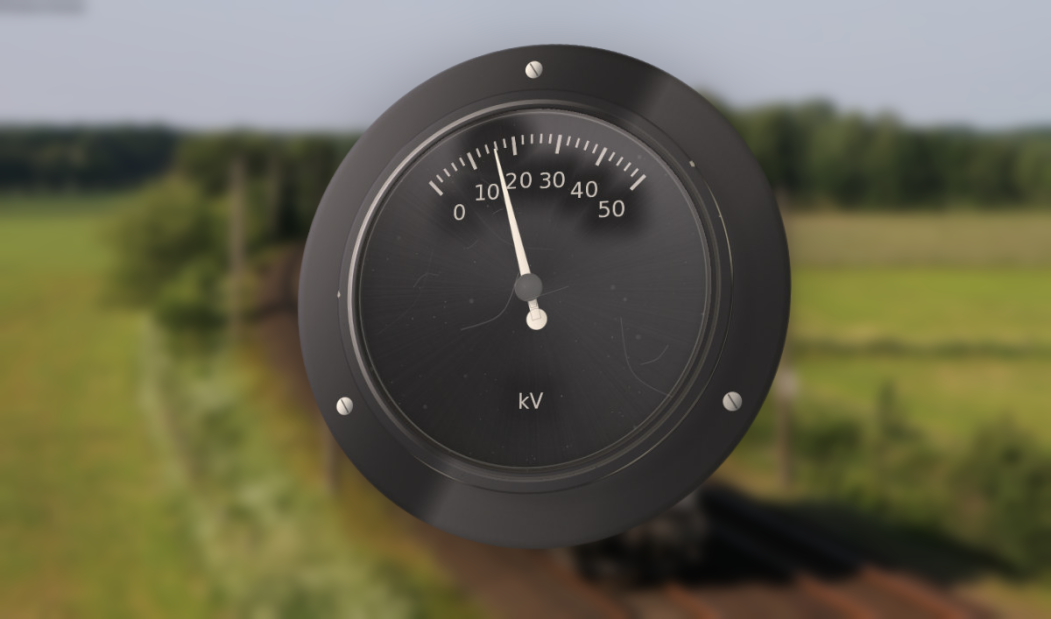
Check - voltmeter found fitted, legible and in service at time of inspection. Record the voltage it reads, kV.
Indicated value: 16 kV
